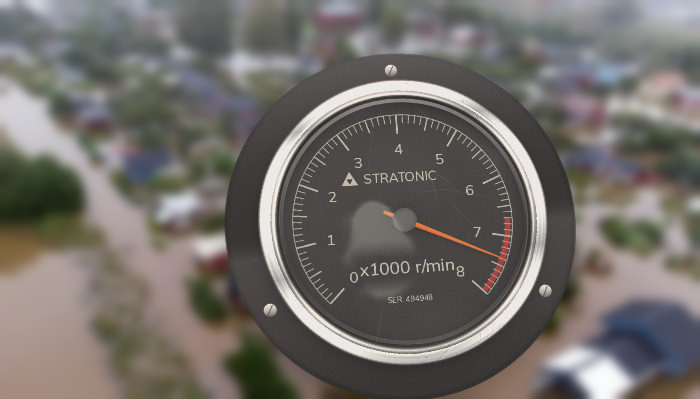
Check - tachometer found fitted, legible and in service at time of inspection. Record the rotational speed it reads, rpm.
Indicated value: 7400 rpm
